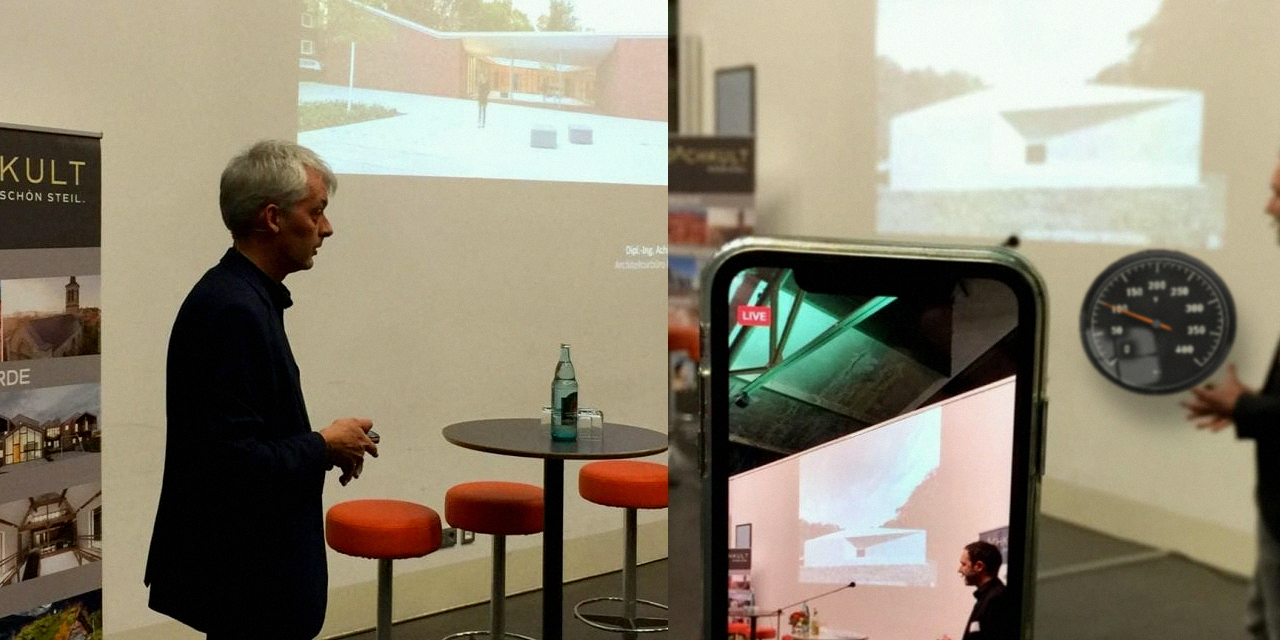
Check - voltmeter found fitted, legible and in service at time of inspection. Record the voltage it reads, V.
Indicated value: 100 V
